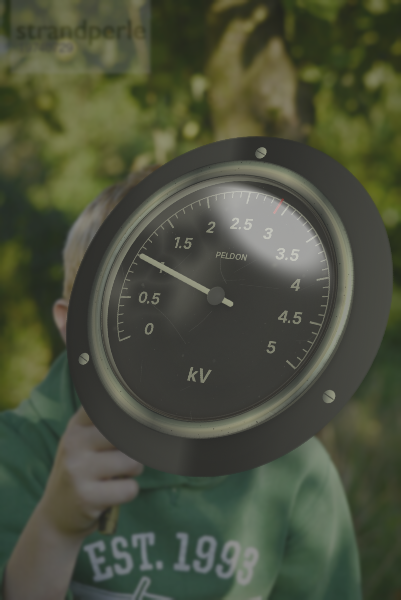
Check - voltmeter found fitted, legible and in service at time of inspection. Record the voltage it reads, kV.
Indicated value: 1 kV
